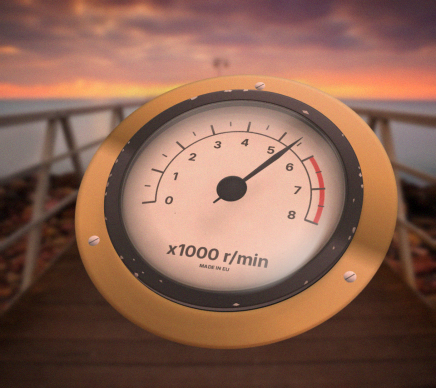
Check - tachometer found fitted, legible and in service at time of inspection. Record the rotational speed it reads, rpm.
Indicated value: 5500 rpm
